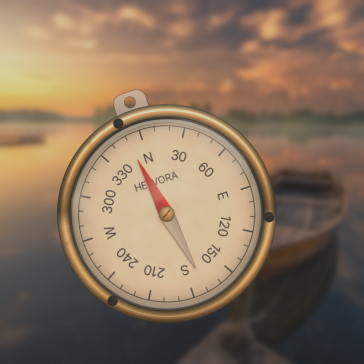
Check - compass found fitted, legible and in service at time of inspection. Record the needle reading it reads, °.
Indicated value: 350 °
